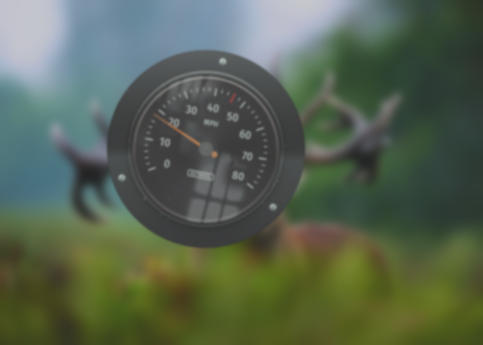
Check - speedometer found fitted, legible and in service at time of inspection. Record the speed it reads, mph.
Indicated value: 18 mph
